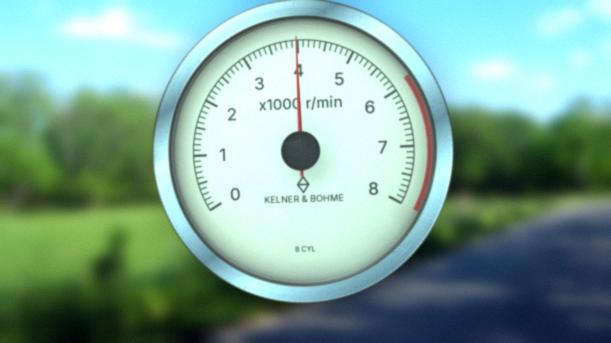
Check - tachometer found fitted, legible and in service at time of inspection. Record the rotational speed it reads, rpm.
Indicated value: 4000 rpm
